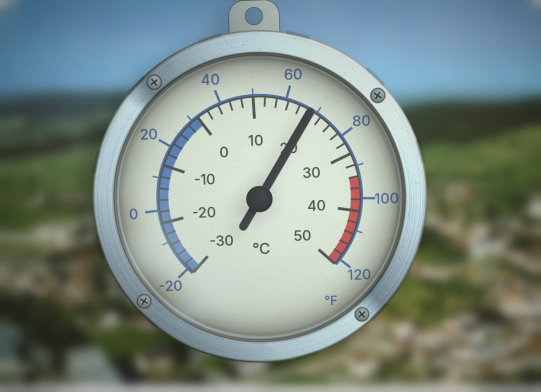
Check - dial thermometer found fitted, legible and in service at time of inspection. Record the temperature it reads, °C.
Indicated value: 20 °C
